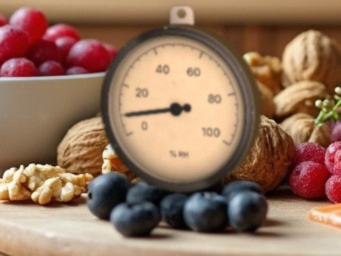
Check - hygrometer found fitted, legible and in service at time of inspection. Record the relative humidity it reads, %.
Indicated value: 8 %
